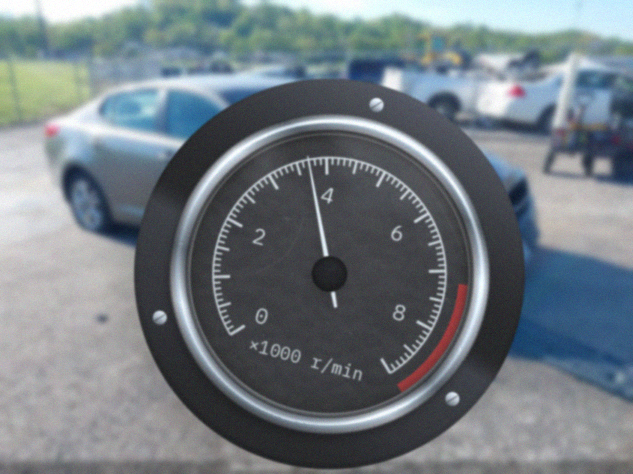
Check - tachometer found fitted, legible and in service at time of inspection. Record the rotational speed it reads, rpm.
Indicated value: 3700 rpm
